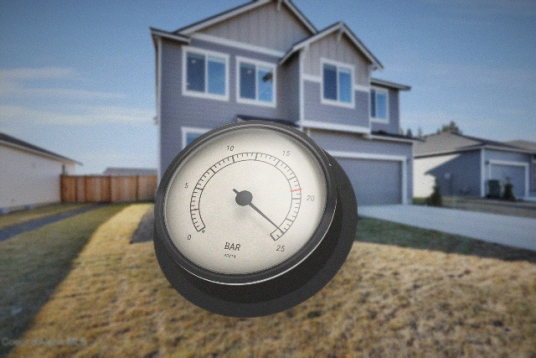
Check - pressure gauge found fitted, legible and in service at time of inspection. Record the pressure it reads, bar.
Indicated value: 24 bar
